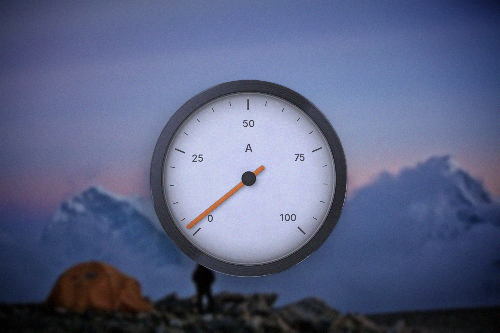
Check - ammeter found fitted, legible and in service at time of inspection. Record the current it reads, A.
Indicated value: 2.5 A
